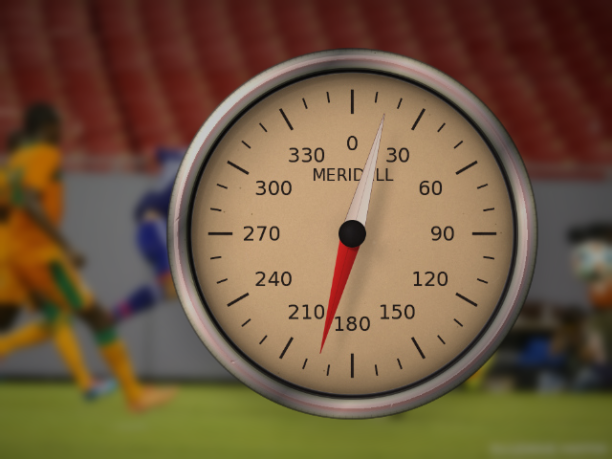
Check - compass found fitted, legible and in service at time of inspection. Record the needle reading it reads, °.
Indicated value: 195 °
